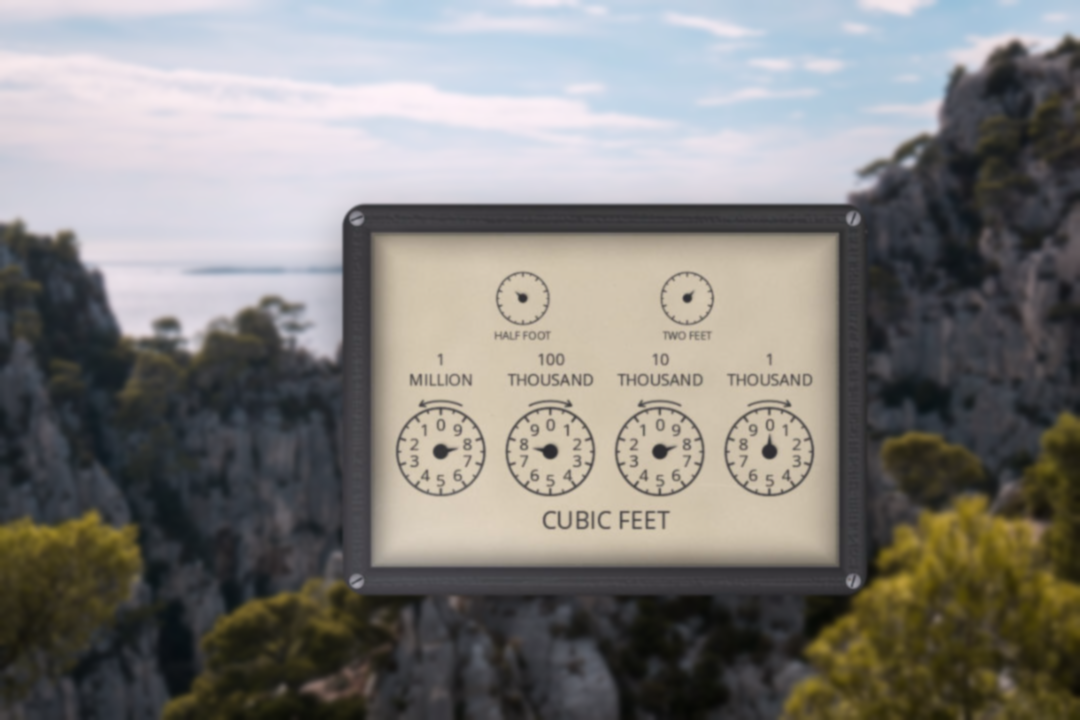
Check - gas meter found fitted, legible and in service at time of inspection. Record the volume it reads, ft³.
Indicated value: 778000 ft³
